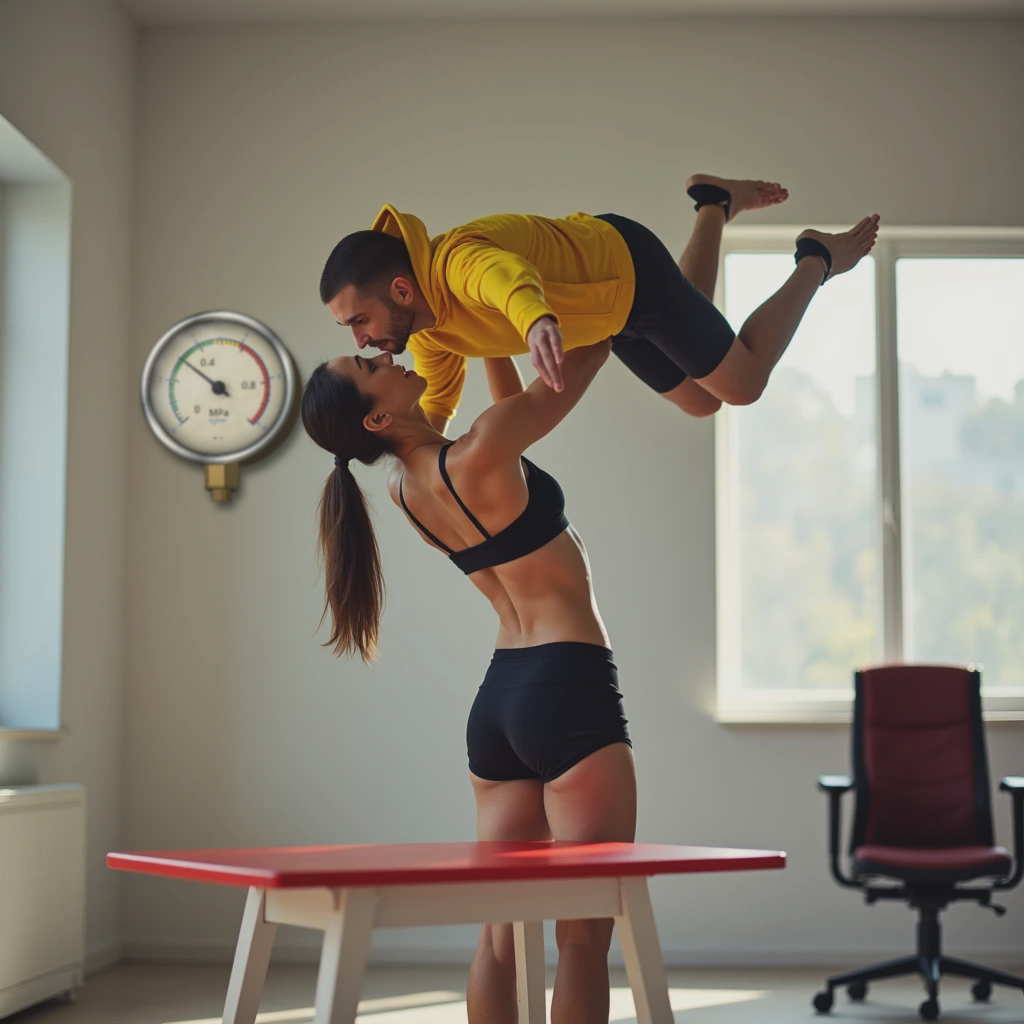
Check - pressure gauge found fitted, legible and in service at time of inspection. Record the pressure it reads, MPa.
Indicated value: 0.3 MPa
